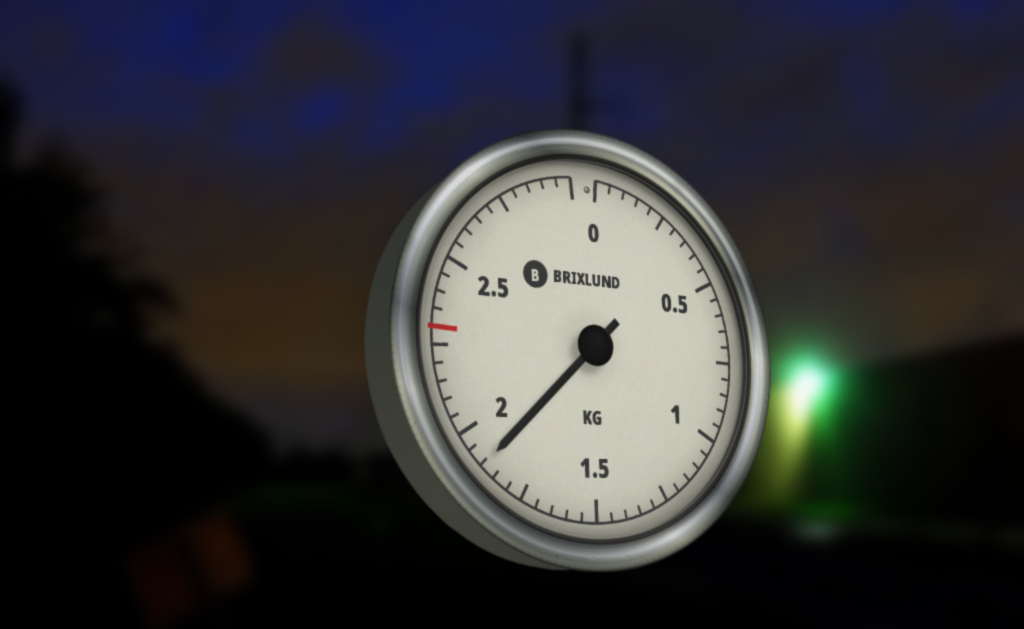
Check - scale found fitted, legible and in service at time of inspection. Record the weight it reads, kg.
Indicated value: 1.9 kg
